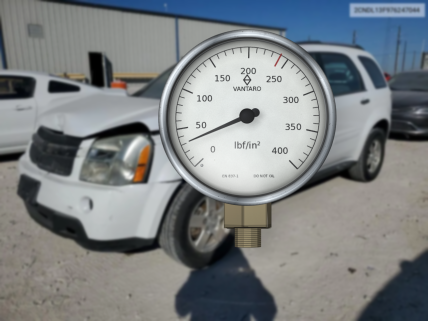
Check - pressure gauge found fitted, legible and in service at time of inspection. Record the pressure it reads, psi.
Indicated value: 30 psi
